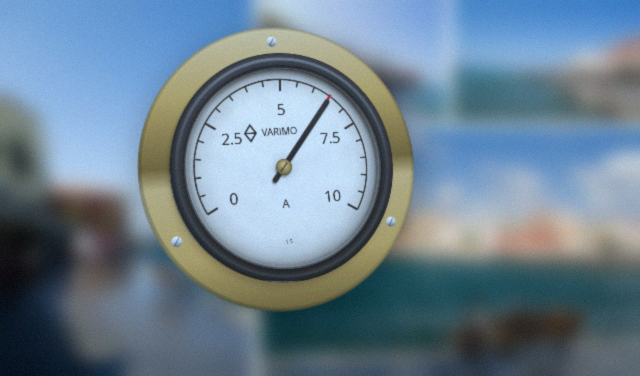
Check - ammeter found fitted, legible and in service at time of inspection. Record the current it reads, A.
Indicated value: 6.5 A
